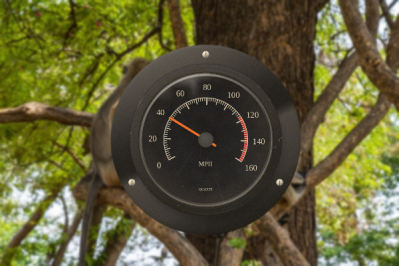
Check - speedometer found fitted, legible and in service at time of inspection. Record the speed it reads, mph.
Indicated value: 40 mph
